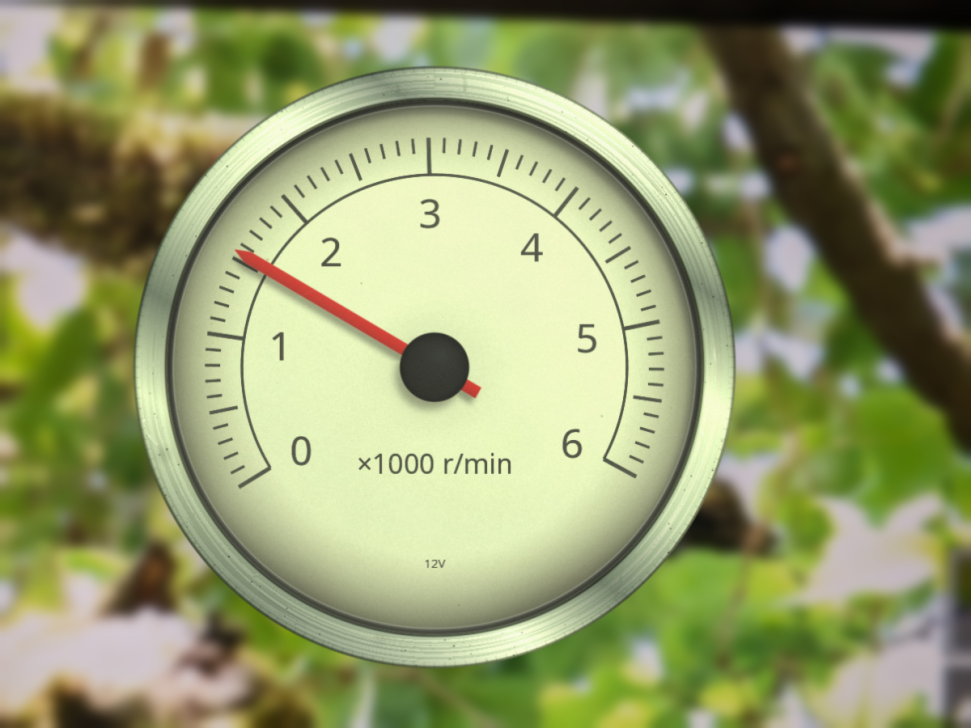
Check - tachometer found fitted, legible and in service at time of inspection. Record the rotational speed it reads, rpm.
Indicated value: 1550 rpm
